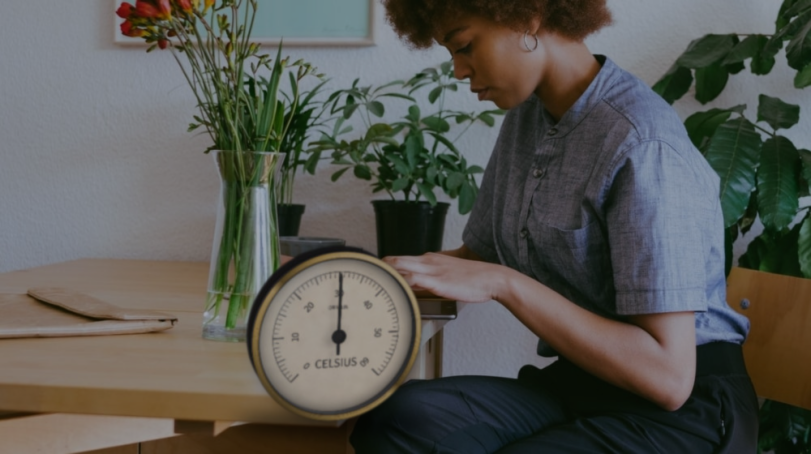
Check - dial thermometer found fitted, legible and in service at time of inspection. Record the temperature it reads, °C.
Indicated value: 30 °C
